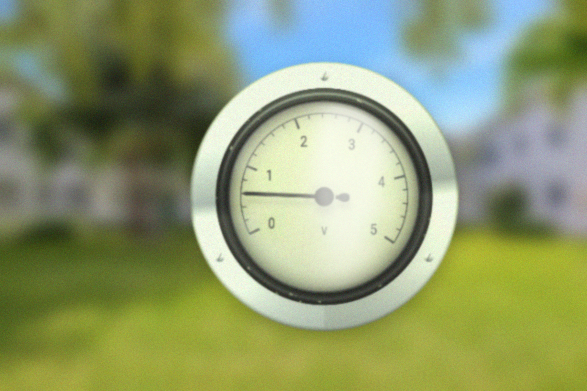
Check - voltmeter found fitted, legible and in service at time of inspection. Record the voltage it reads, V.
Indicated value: 0.6 V
